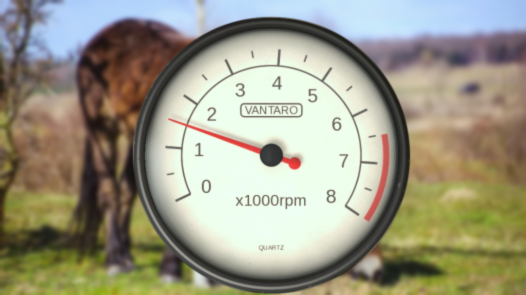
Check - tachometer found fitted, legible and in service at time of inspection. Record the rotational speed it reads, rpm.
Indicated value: 1500 rpm
